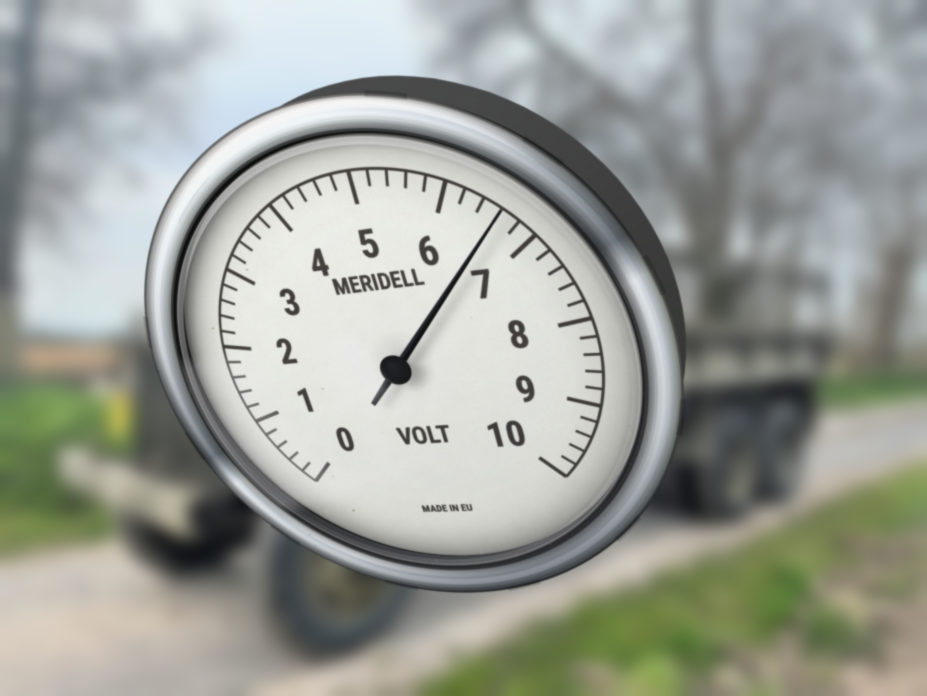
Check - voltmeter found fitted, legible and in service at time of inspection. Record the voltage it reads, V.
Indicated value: 6.6 V
